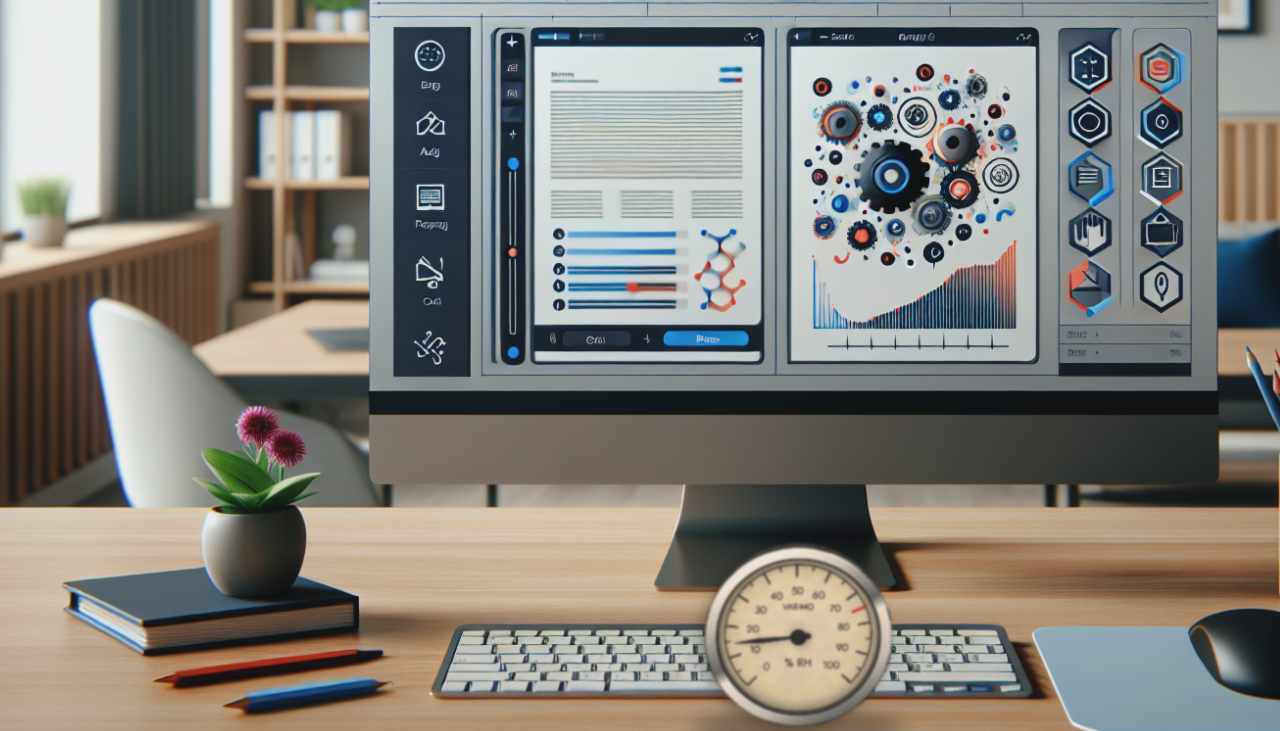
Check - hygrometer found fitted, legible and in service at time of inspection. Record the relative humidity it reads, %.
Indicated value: 15 %
